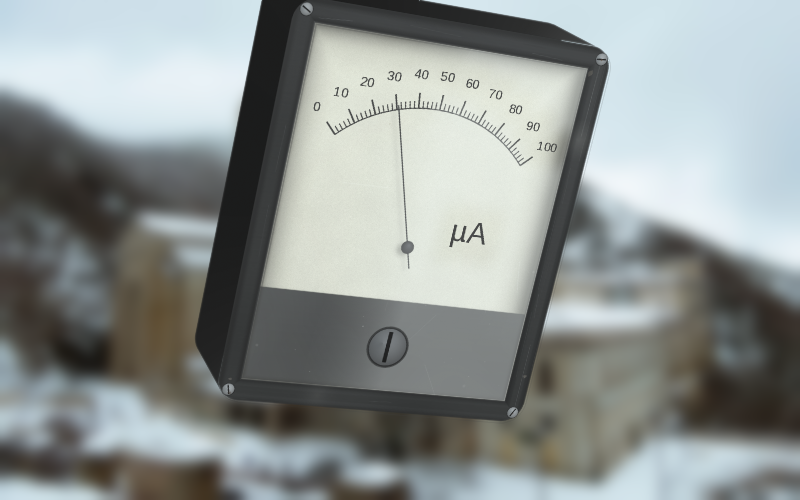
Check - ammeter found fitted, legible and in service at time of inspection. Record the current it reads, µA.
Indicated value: 30 µA
